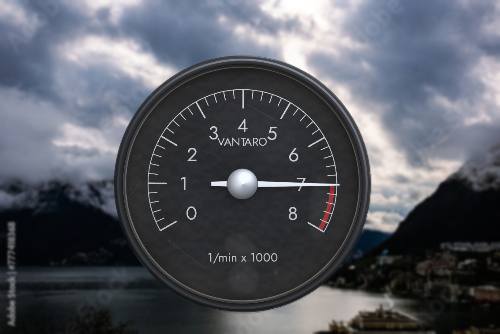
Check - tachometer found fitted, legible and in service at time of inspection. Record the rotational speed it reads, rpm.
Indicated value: 7000 rpm
